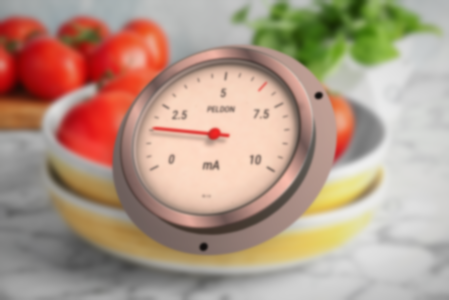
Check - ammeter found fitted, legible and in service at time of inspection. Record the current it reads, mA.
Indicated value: 1.5 mA
